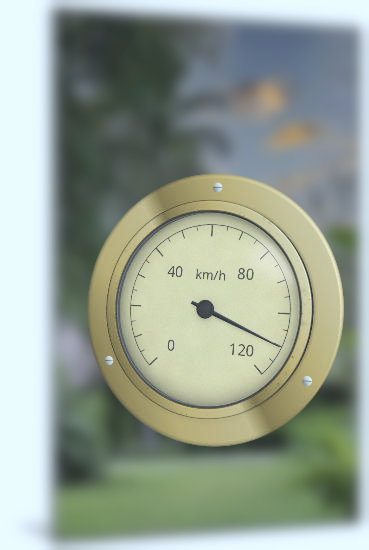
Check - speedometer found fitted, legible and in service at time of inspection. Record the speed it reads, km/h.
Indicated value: 110 km/h
